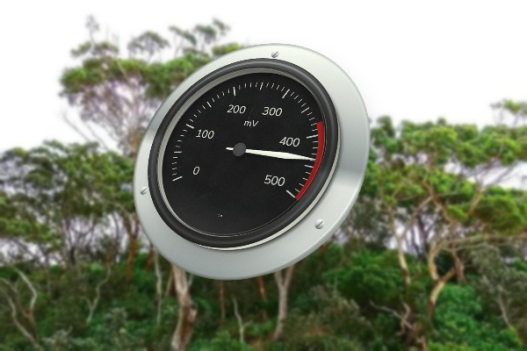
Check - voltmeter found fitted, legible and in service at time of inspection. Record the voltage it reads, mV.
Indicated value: 440 mV
